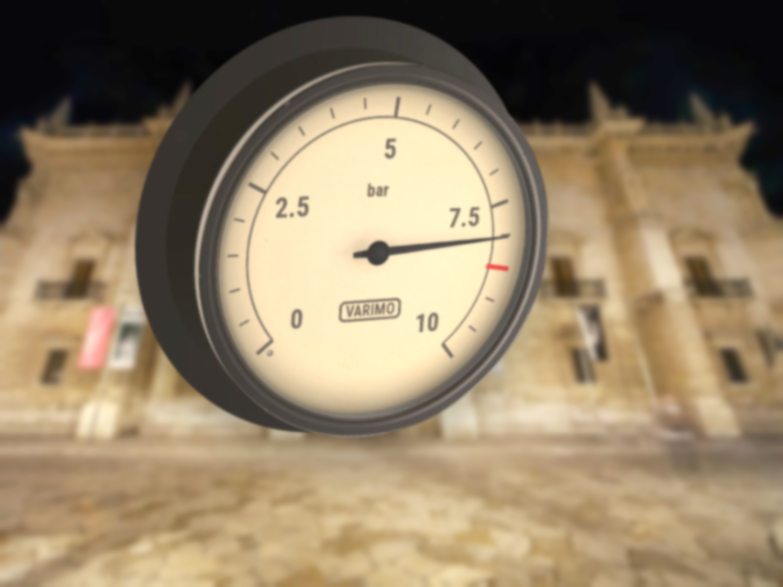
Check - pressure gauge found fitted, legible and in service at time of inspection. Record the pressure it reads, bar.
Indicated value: 8 bar
